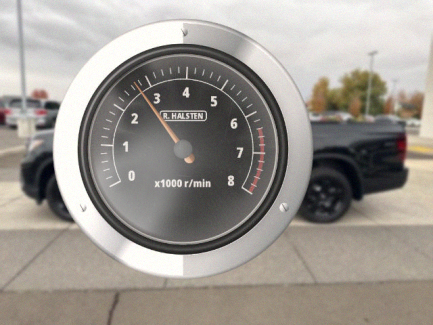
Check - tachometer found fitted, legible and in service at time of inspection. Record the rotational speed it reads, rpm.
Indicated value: 2700 rpm
